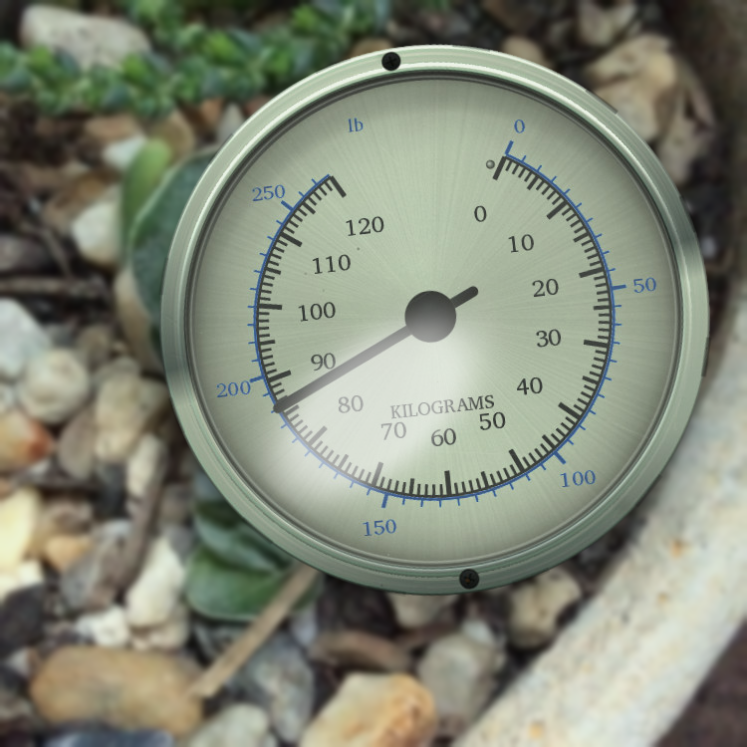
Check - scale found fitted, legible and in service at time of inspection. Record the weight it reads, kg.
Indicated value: 86 kg
